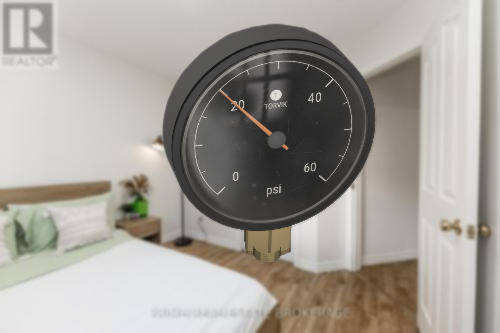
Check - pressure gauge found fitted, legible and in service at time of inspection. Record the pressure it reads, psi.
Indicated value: 20 psi
